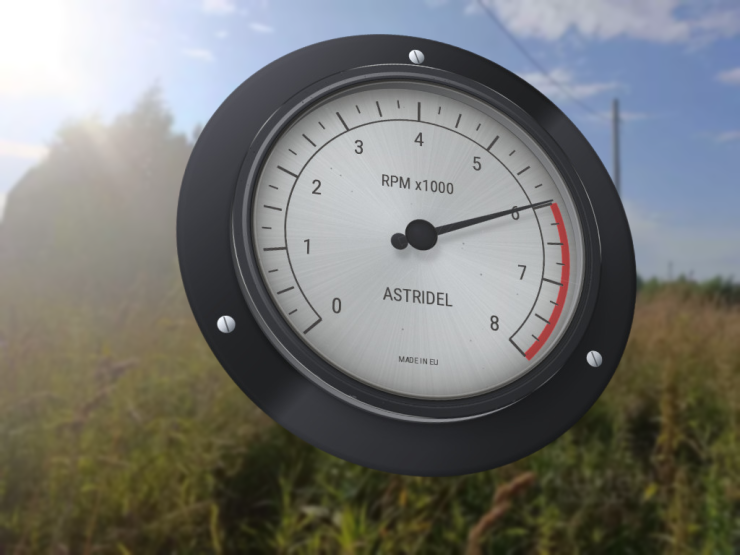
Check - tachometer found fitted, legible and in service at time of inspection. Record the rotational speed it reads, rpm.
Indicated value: 6000 rpm
